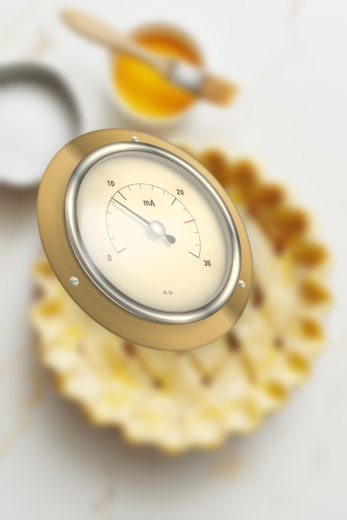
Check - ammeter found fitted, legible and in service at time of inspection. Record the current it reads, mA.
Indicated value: 8 mA
